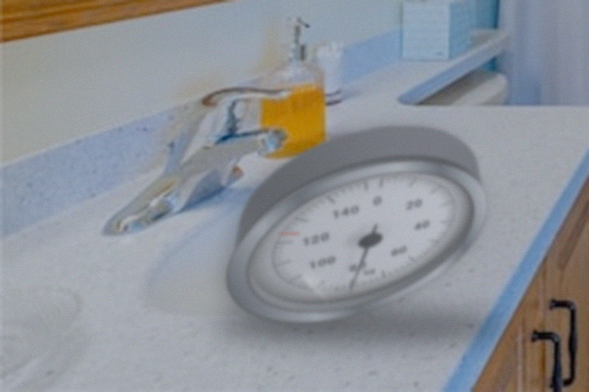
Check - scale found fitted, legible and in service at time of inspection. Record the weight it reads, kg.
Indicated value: 80 kg
